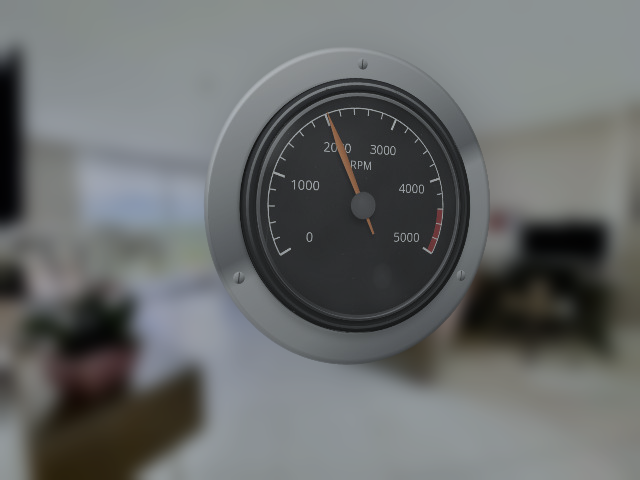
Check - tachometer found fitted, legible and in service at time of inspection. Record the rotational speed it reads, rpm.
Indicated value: 2000 rpm
